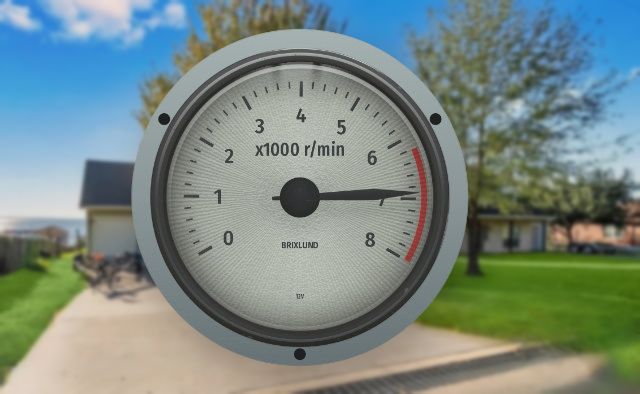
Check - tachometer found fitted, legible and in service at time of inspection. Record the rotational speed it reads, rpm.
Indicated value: 6900 rpm
